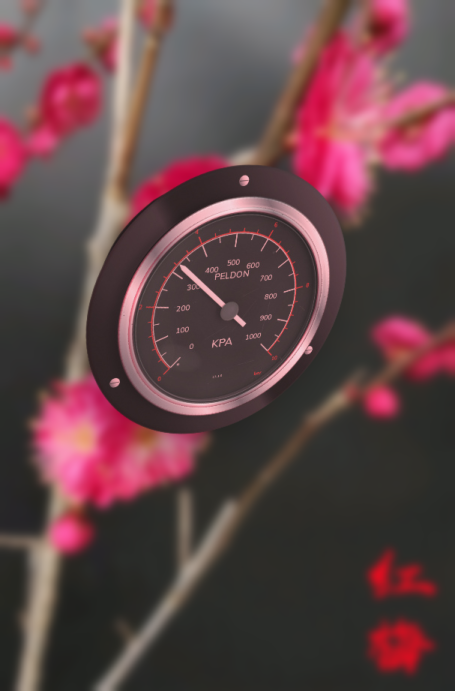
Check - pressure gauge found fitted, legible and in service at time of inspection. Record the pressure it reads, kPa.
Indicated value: 325 kPa
